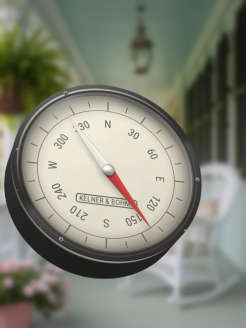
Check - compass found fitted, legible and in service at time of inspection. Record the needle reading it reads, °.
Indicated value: 142.5 °
